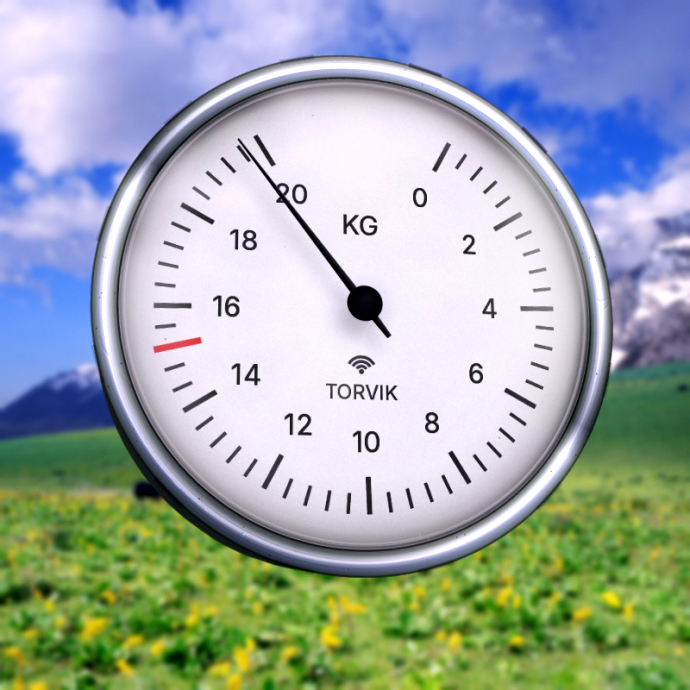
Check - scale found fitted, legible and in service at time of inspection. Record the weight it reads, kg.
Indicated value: 19.6 kg
